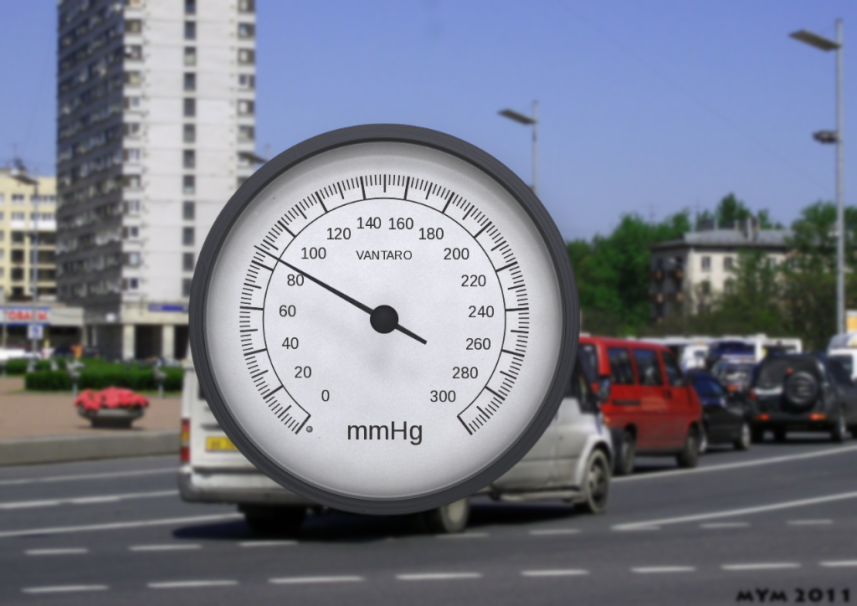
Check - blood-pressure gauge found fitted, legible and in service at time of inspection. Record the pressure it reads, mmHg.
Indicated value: 86 mmHg
